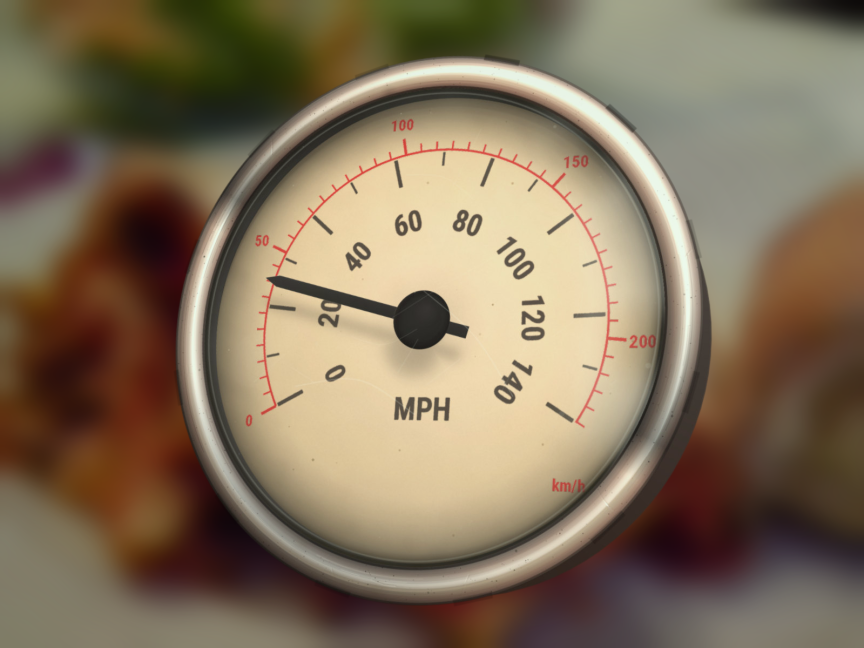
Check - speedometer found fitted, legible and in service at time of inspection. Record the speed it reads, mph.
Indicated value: 25 mph
